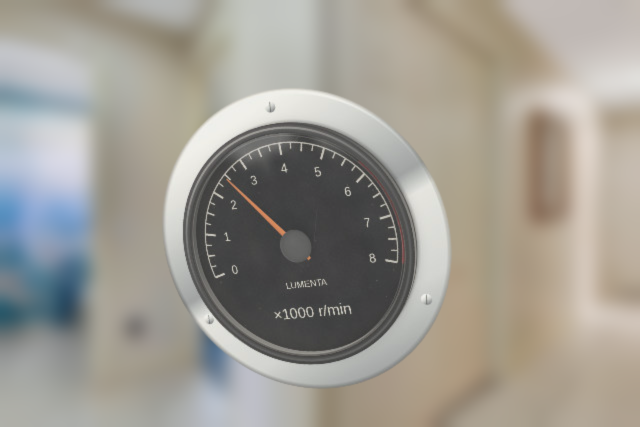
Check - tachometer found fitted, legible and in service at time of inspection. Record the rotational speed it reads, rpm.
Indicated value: 2500 rpm
